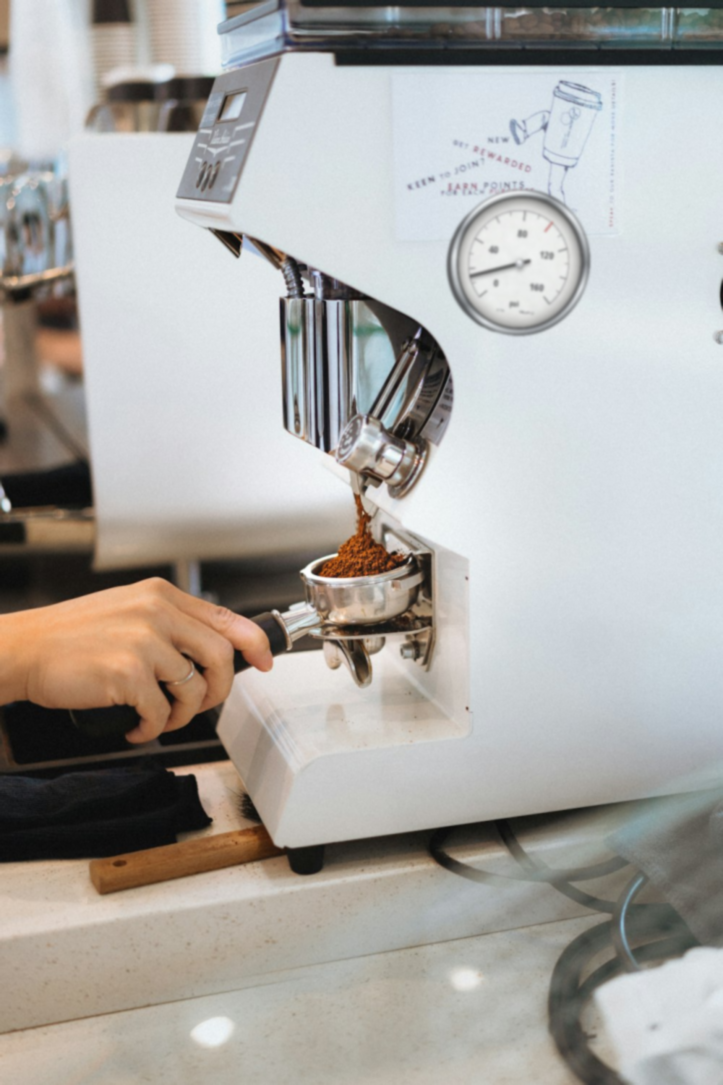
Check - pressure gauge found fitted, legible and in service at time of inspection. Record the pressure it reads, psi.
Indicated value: 15 psi
